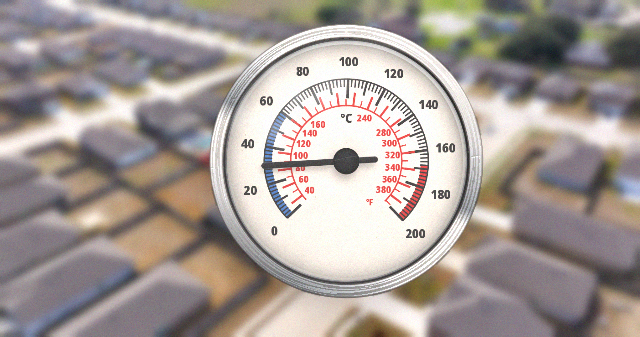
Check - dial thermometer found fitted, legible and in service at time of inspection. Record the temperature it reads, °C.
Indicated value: 30 °C
